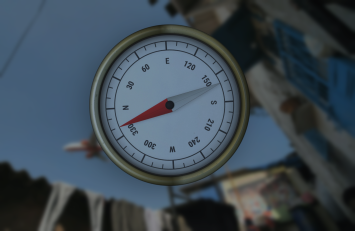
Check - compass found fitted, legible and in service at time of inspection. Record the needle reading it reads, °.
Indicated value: 340 °
